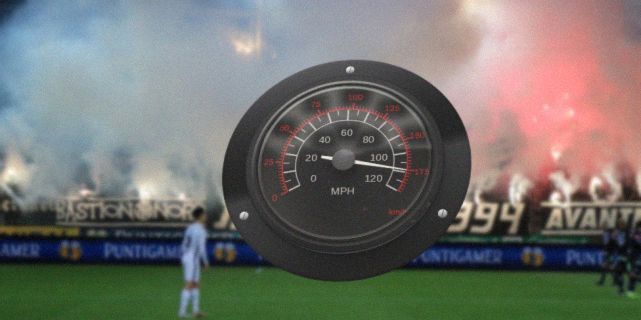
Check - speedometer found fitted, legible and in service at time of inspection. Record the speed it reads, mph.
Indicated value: 110 mph
